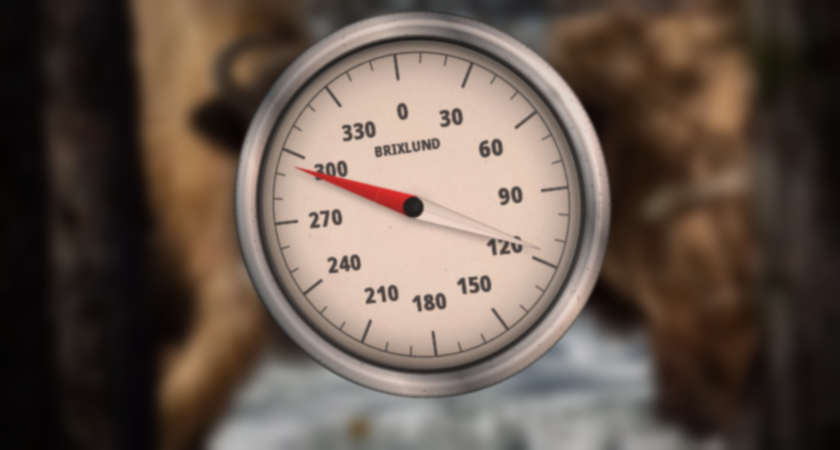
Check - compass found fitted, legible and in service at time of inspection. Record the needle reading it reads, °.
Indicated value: 295 °
